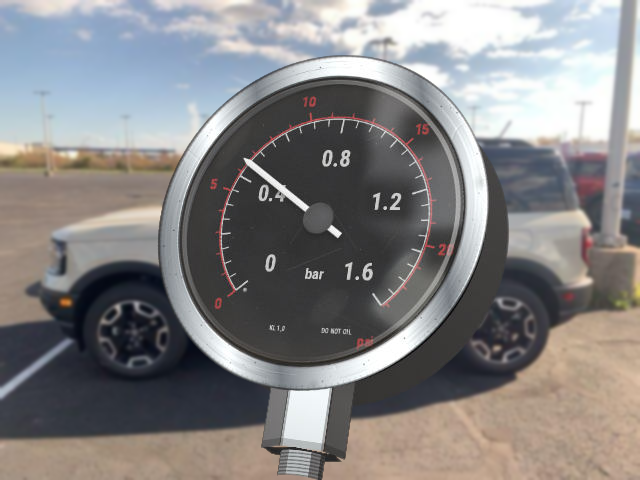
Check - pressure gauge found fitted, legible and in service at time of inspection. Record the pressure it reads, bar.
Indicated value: 0.45 bar
